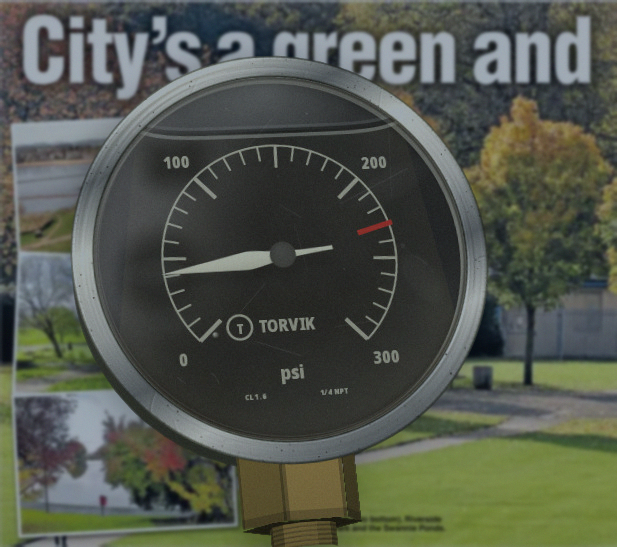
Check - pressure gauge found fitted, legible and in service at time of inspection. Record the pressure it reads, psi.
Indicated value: 40 psi
